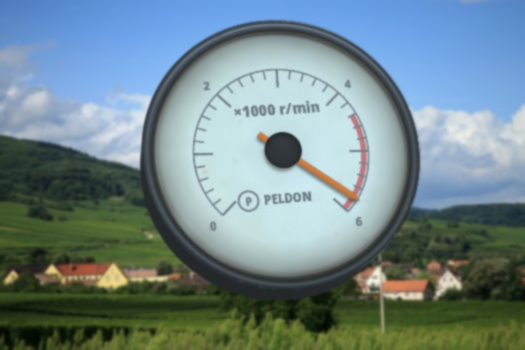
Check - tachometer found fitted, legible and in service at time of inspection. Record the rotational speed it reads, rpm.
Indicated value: 5800 rpm
